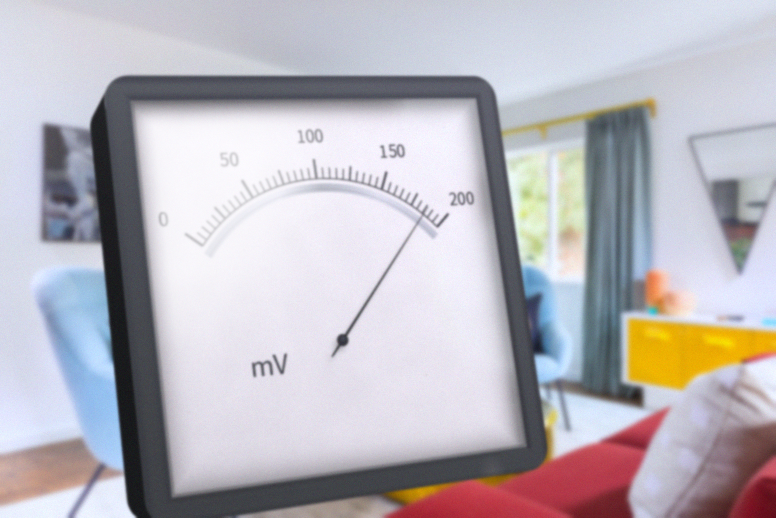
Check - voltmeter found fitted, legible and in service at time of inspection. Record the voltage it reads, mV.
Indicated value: 185 mV
